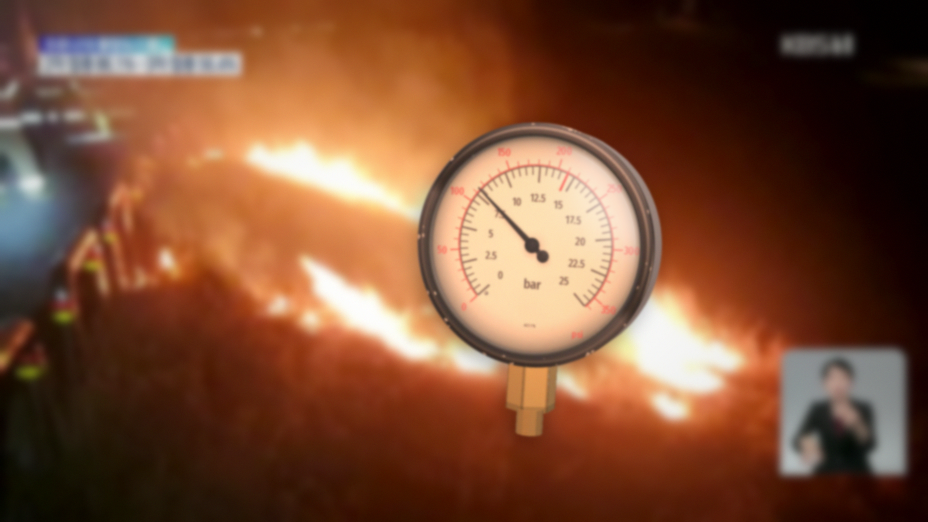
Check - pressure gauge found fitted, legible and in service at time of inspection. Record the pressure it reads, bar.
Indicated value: 8 bar
